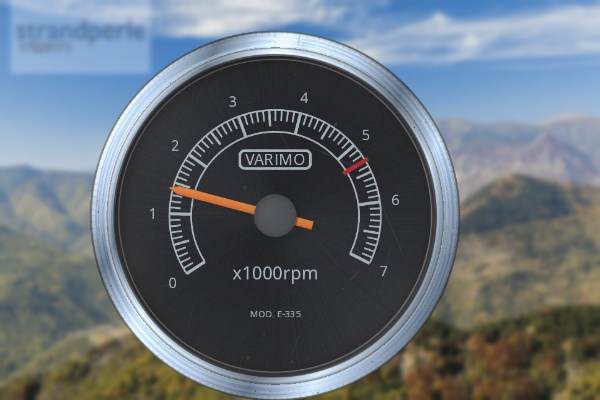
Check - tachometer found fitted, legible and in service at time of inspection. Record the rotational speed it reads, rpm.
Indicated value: 1400 rpm
